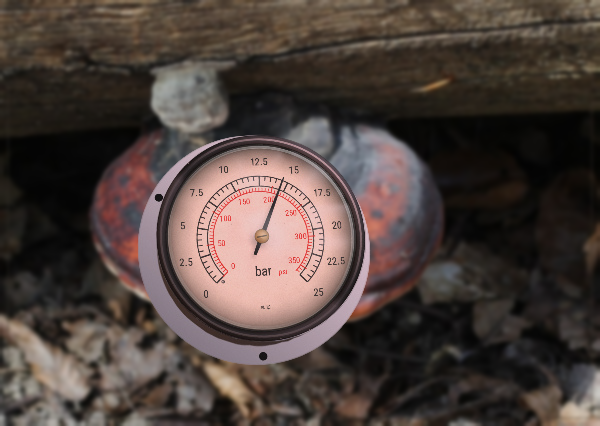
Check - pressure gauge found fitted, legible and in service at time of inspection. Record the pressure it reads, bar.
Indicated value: 14.5 bar
